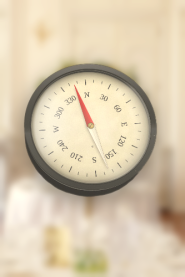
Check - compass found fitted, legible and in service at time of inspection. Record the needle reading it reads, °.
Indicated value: 345 °
